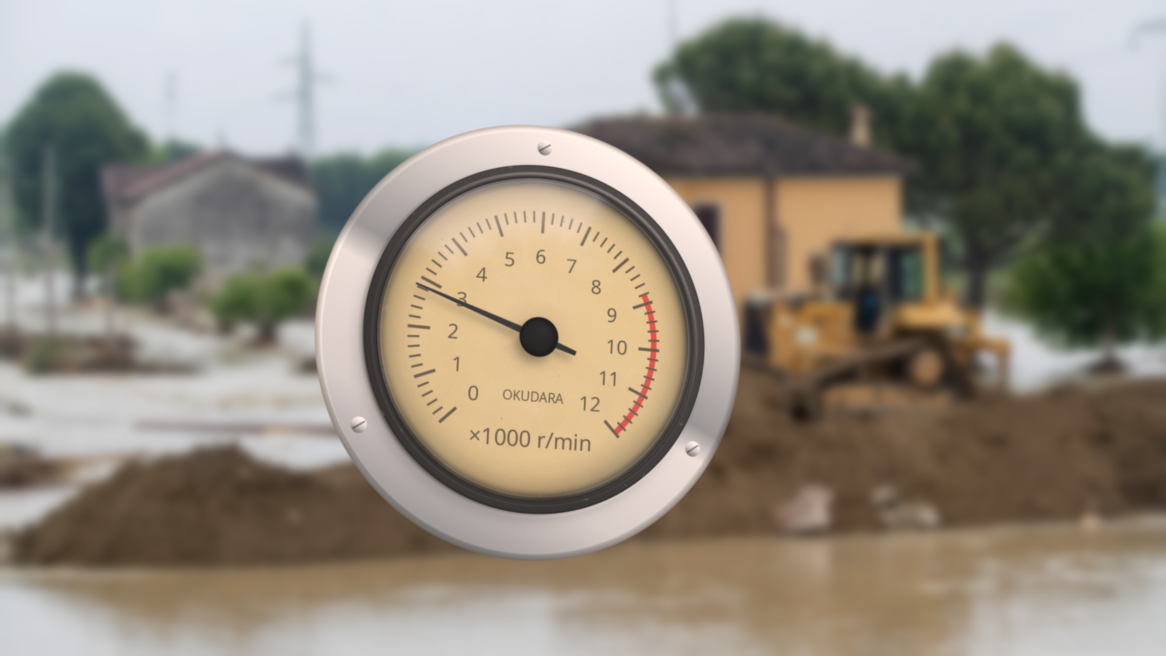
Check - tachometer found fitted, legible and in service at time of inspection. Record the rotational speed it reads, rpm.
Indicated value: 2800 rpm
